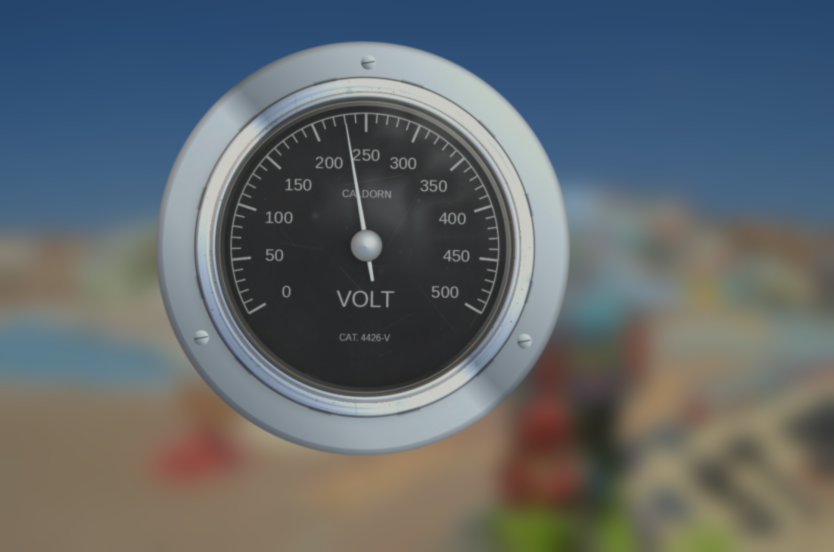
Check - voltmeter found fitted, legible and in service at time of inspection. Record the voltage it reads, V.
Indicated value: 230 V
